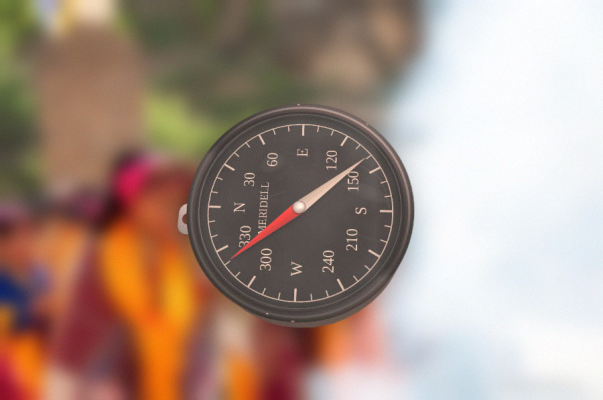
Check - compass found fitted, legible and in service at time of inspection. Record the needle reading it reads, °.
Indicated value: 320 °
